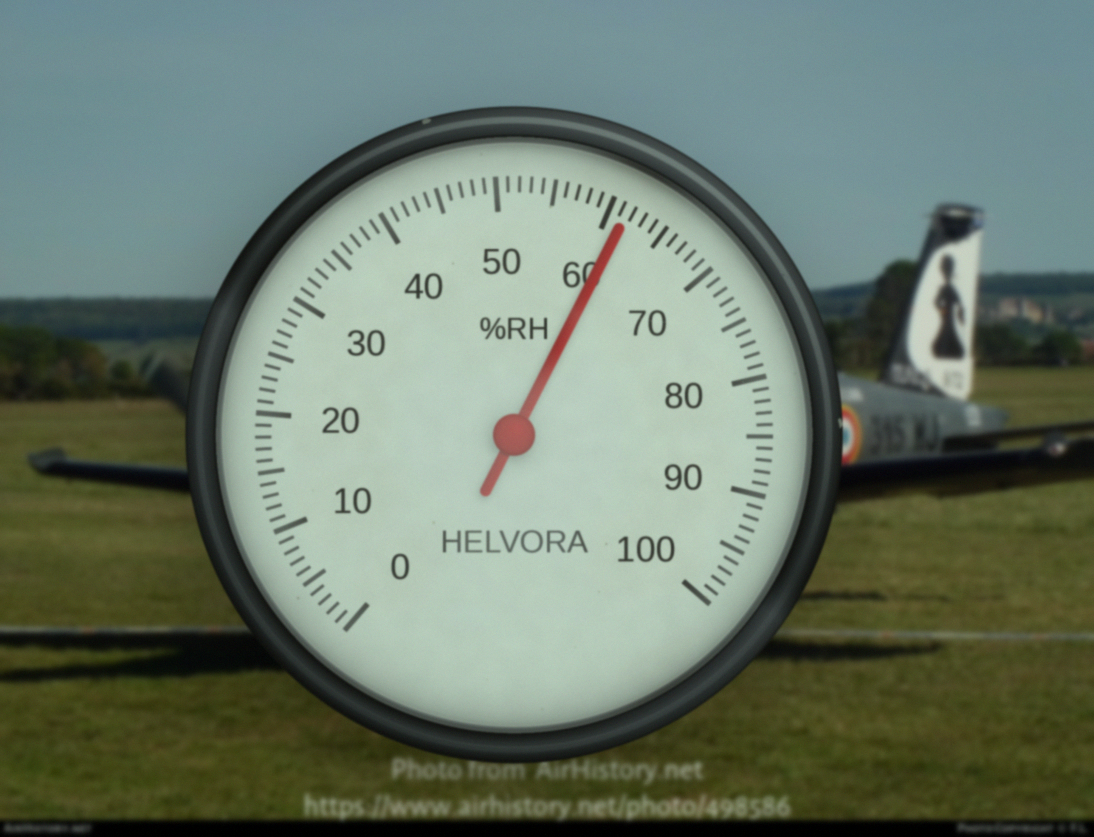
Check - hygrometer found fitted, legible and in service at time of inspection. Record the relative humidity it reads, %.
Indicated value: 61.5 %
